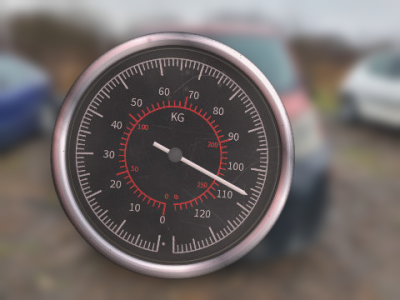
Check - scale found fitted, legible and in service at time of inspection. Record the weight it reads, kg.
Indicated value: 107 kg
